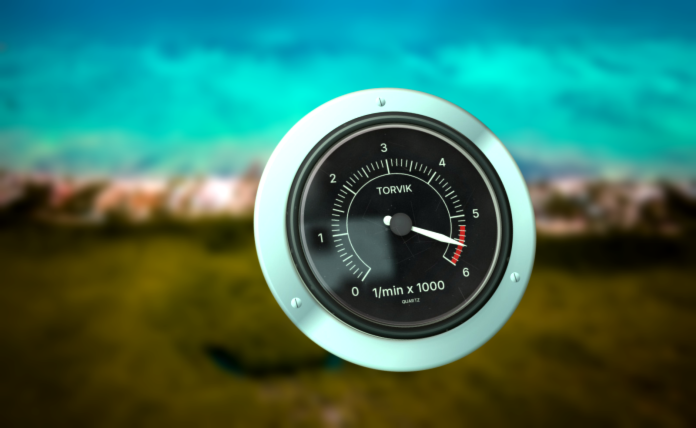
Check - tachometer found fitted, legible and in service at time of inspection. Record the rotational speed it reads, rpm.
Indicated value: 5600 rpm
